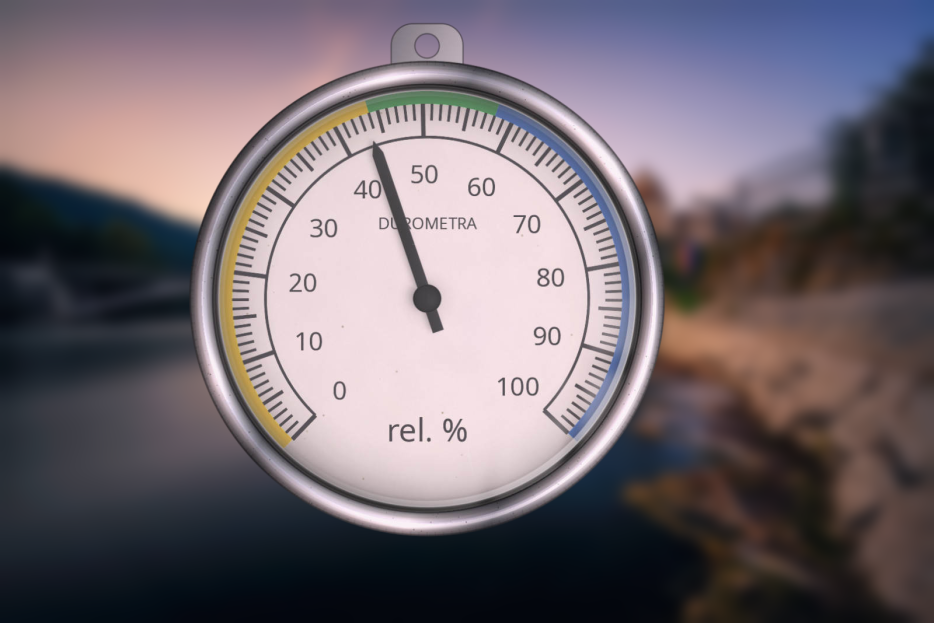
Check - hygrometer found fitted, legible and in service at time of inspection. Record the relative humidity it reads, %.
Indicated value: 43.5 %
